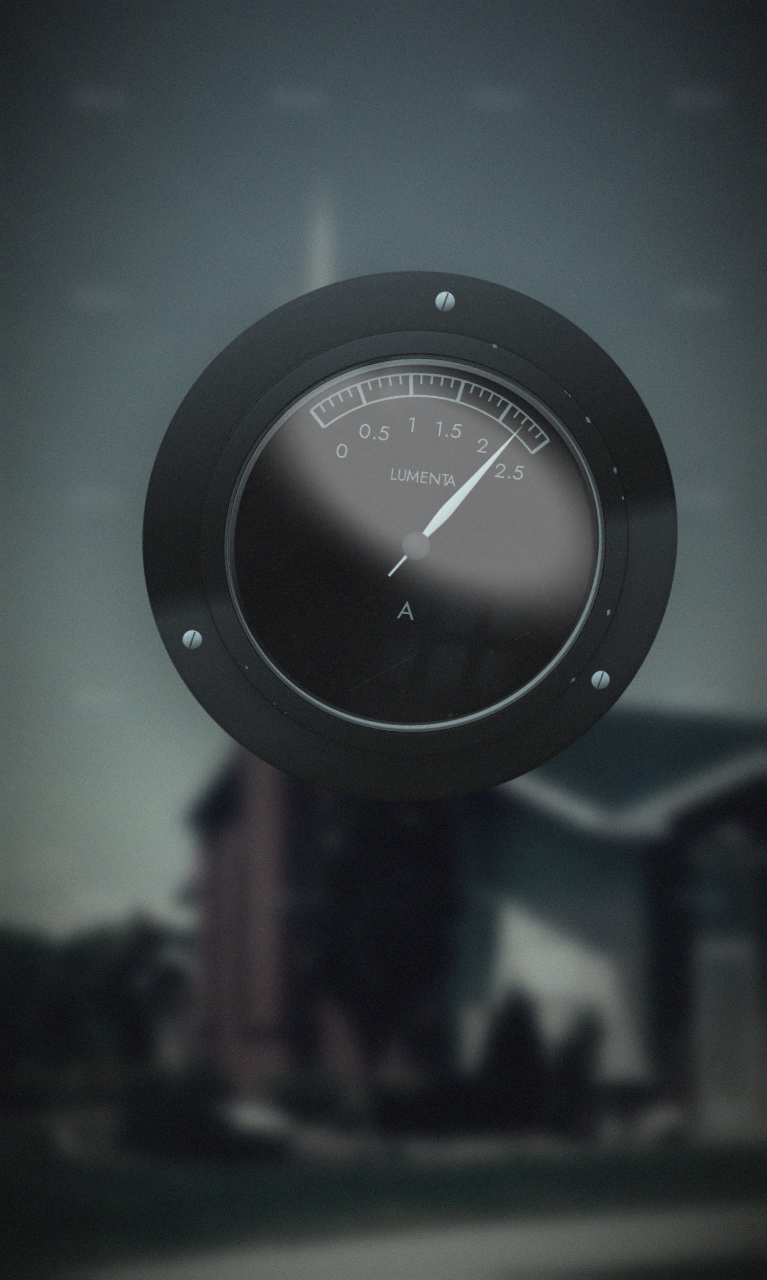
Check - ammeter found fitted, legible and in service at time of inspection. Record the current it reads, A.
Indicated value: 2.2 A
